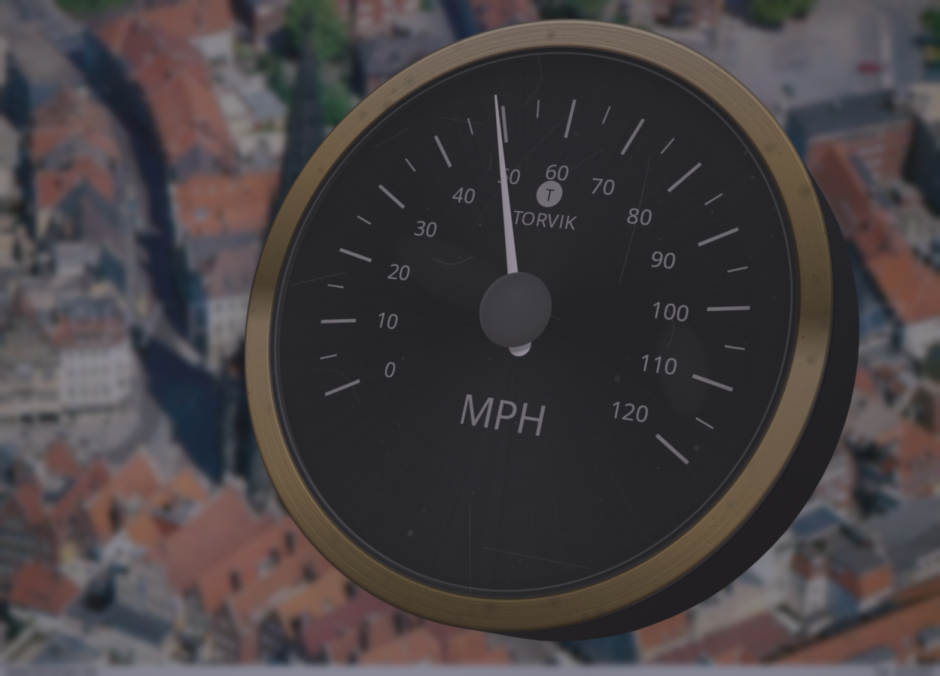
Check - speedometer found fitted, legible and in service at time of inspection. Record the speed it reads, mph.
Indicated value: 50 mph
